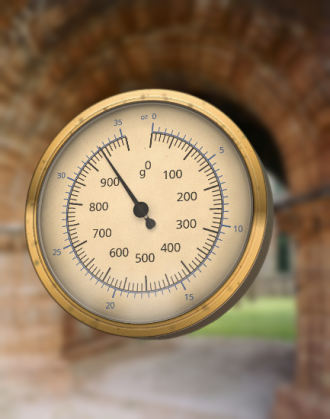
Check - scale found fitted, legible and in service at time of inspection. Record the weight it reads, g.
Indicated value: 940 g
